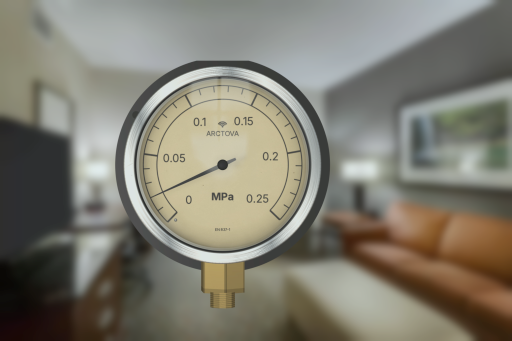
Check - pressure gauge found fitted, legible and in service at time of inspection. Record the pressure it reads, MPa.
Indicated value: 0.02 MPa
